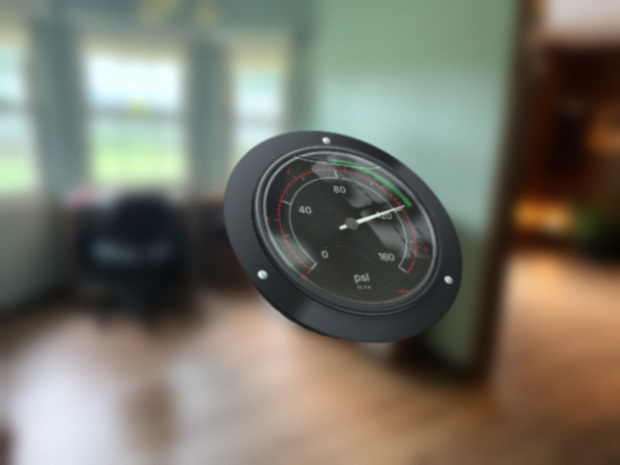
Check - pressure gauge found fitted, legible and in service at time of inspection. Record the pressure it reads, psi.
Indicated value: 120 psi
